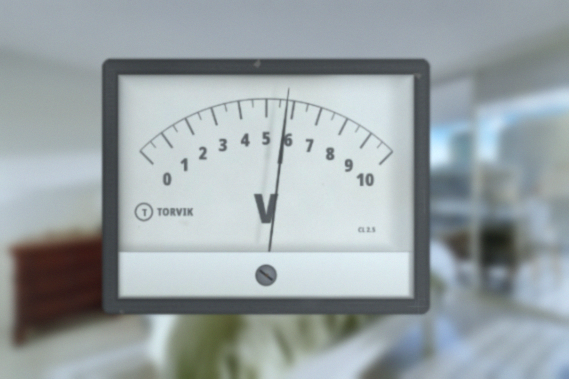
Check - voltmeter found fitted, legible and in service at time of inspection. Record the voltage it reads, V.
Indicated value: 5.75 V
